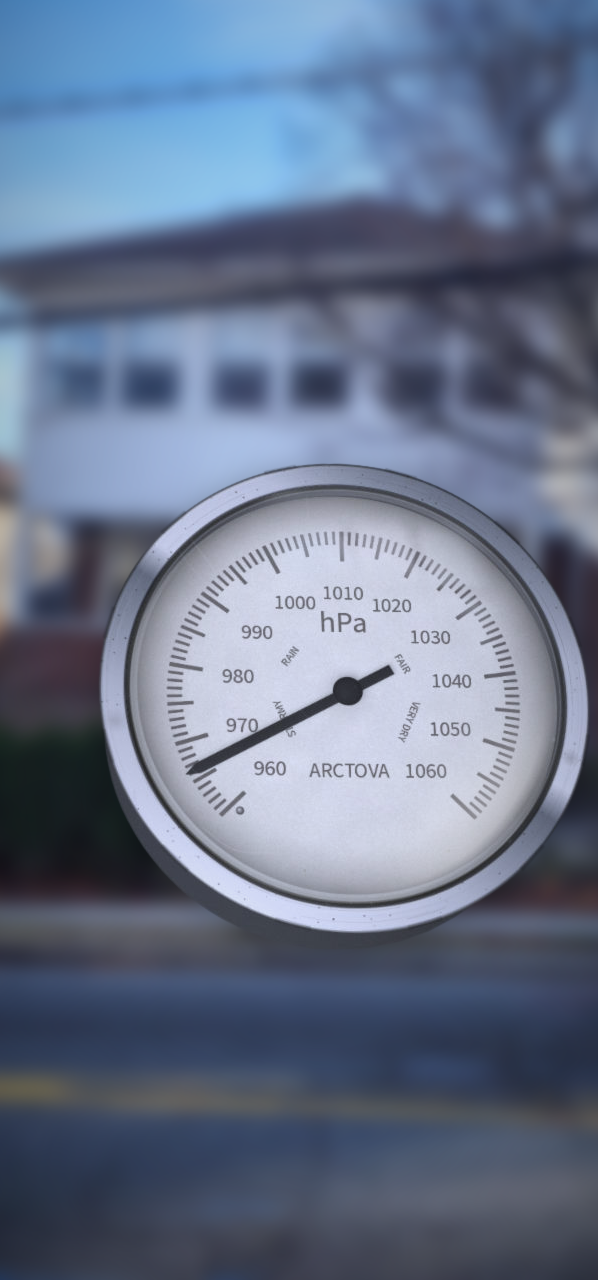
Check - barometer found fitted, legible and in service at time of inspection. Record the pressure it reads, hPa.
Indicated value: 966 hPa
